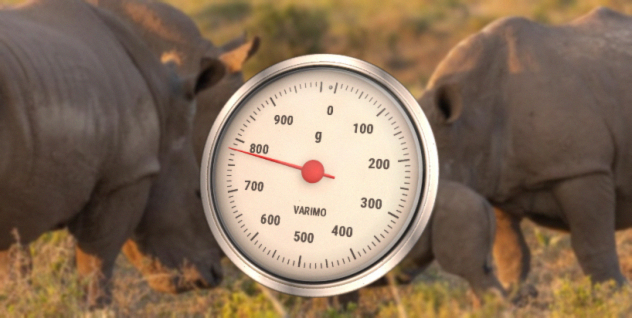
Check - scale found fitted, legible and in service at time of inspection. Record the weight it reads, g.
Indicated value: 780 g
